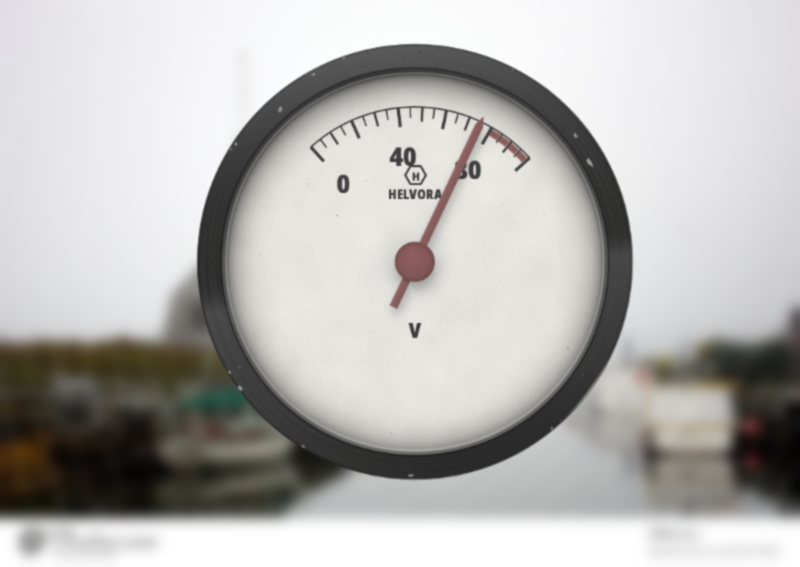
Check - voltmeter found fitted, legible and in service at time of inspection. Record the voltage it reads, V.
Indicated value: 75 V
